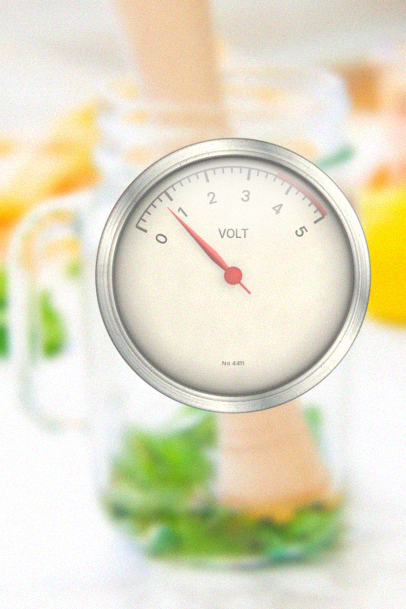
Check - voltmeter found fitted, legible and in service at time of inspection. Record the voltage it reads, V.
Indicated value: 0.8 V
